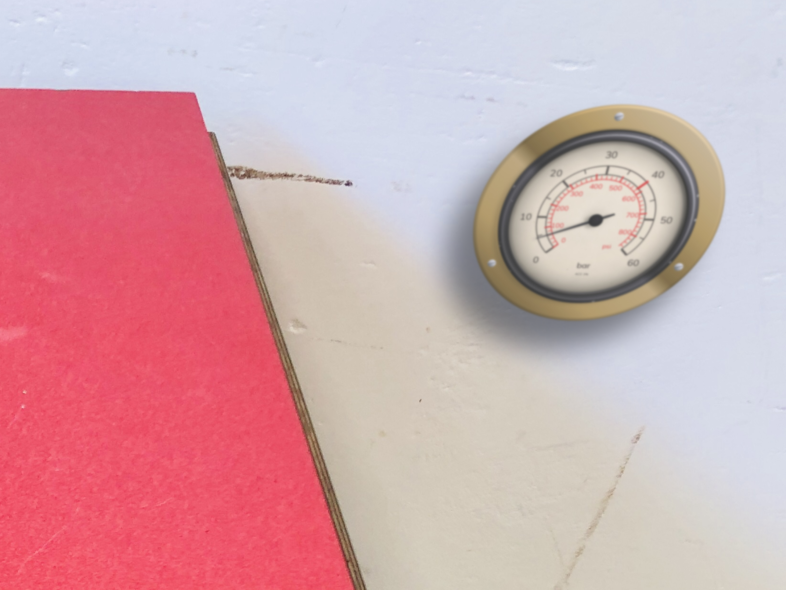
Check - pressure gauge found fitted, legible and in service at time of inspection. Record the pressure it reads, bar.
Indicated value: 5 bar
